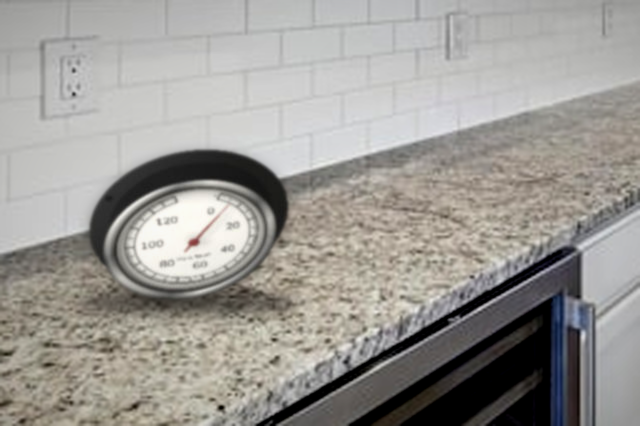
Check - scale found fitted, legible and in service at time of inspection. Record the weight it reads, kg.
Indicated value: 5 kg
